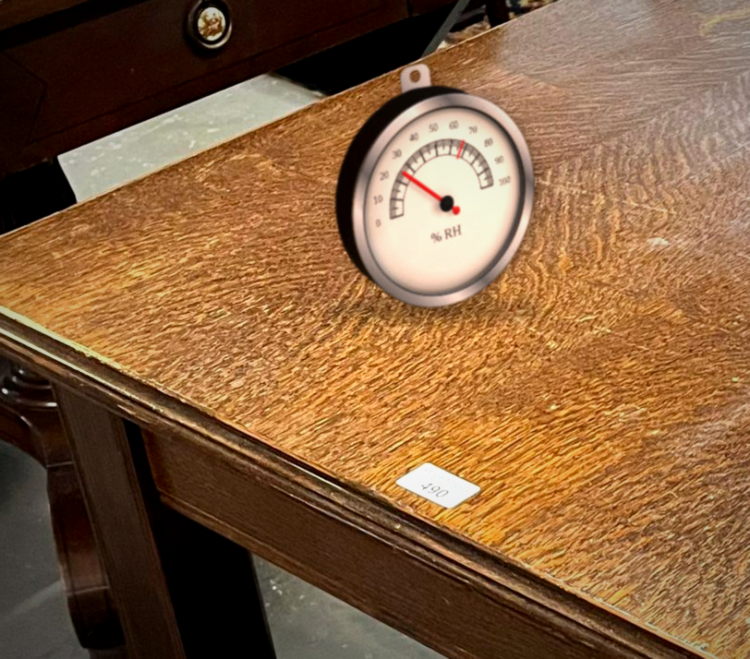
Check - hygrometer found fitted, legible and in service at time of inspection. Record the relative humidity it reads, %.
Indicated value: 25 %
